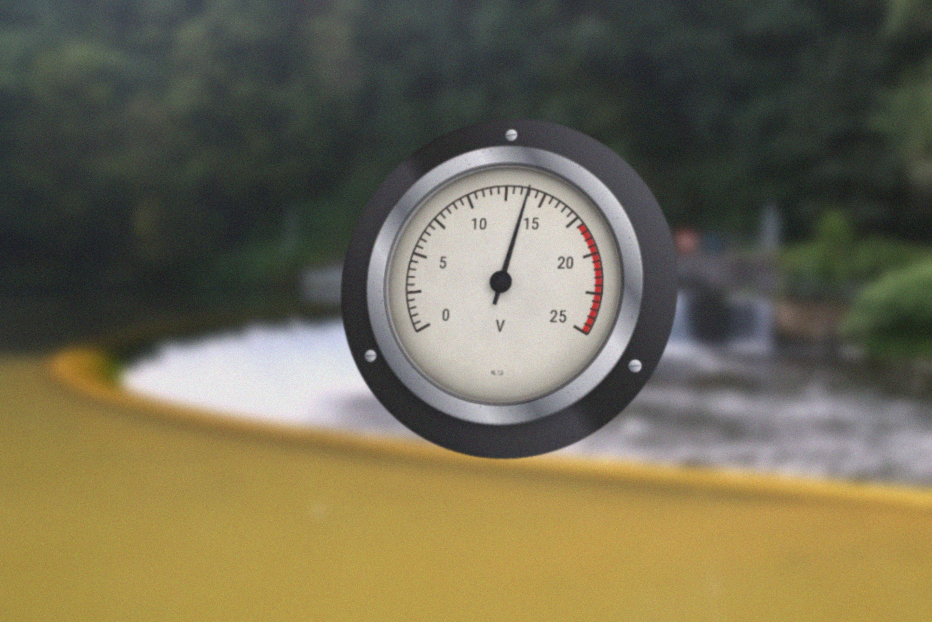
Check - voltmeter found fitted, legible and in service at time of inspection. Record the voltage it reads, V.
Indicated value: 14 V
